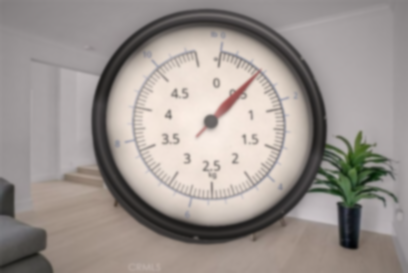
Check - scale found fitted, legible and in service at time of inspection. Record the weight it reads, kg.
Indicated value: 0.5 kg
